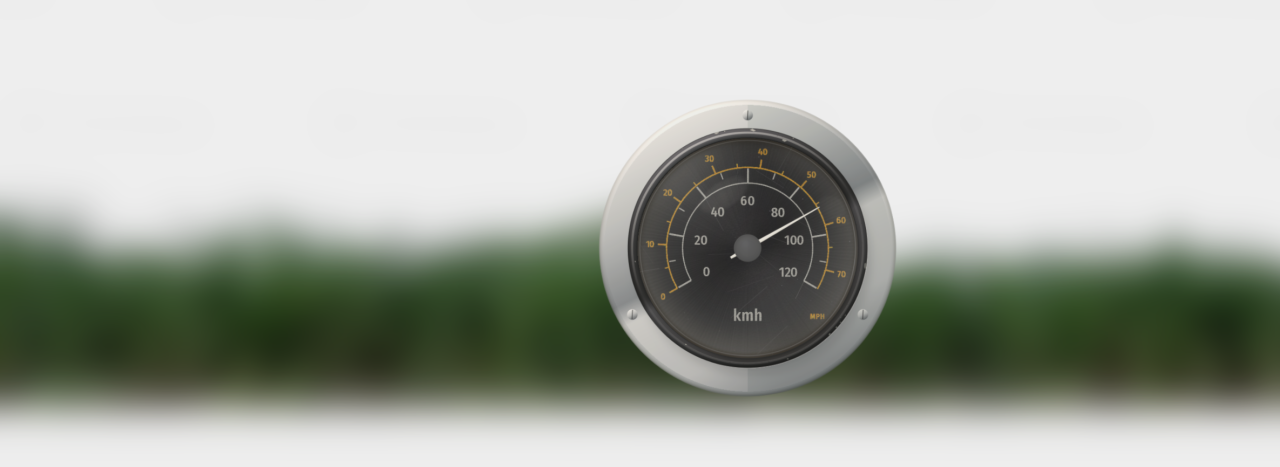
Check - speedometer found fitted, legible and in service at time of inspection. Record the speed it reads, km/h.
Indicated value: 90 km/h
